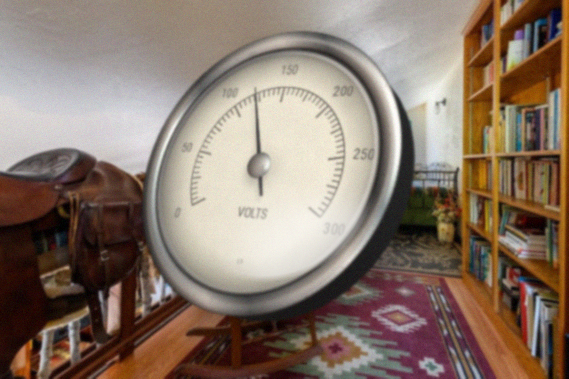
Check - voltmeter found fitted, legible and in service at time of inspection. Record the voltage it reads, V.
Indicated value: 125 V
